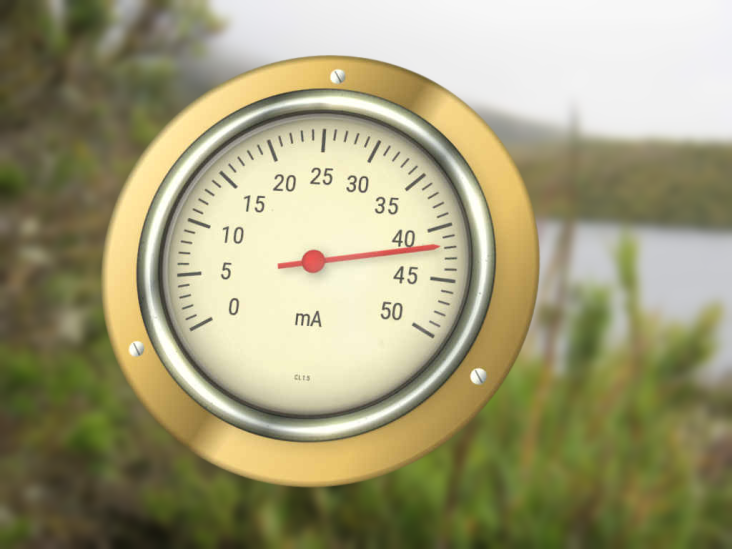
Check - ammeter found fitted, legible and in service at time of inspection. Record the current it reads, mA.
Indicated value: 42 mA
